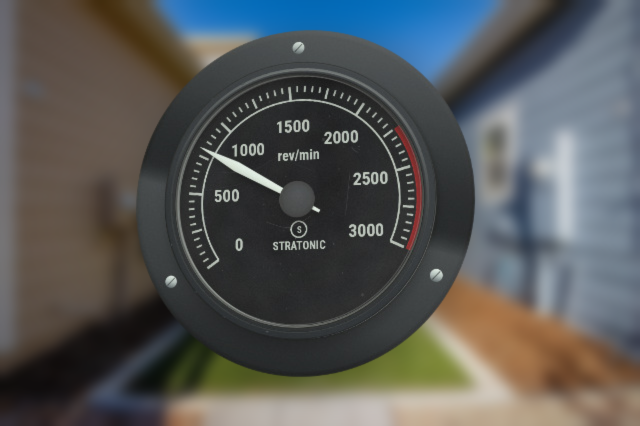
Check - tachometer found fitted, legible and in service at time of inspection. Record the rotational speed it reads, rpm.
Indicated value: 800 rpm
